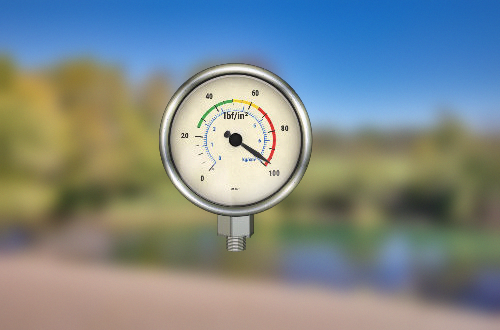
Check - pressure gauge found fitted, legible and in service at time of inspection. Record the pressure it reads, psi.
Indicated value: 97.5 psi
